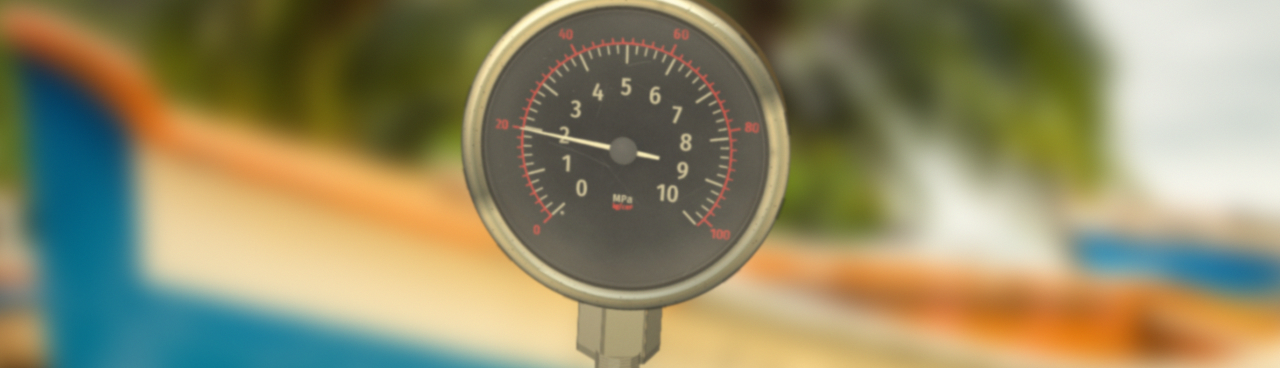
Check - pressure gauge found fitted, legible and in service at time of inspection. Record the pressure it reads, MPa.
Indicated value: 2 MPa
